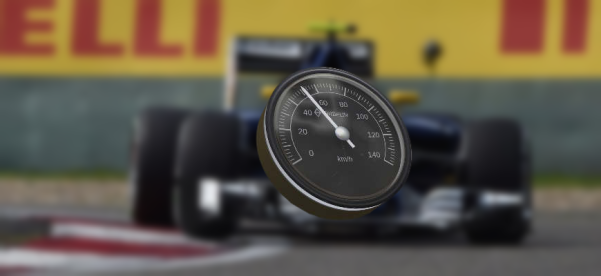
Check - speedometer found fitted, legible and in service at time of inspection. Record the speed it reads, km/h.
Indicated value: 50 km/h
